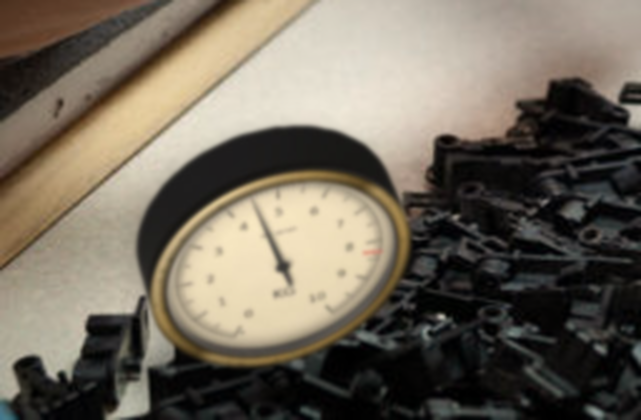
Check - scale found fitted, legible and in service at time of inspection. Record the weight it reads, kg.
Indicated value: 4.5 kg
